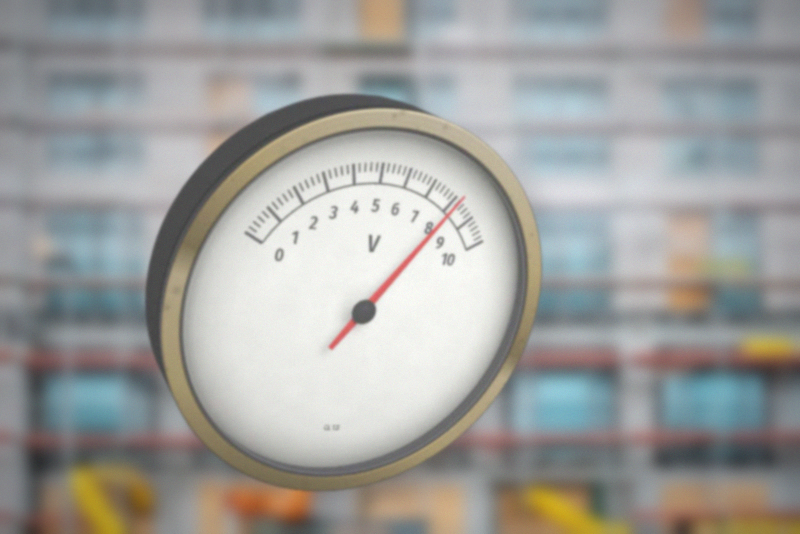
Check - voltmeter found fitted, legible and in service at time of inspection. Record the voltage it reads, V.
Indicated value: 8 V
